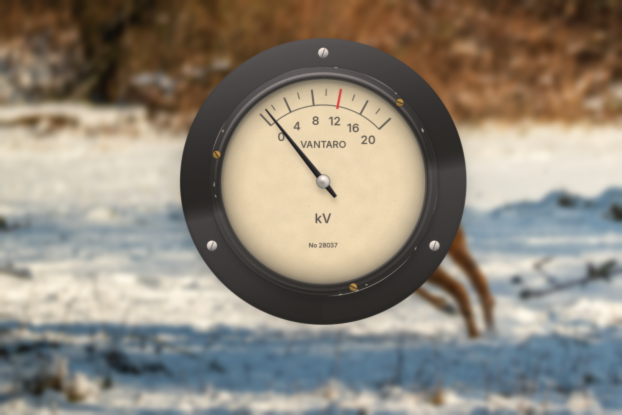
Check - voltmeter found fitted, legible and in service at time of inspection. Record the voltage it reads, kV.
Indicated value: 1 kV
